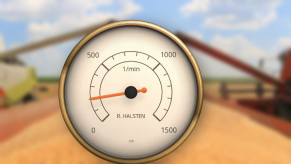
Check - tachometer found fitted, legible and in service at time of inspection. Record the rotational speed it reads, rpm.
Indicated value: 200 rpm
